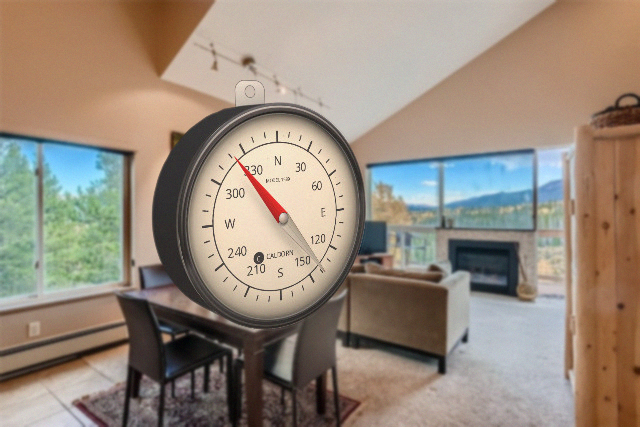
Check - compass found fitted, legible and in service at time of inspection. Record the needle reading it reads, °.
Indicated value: 320 °
